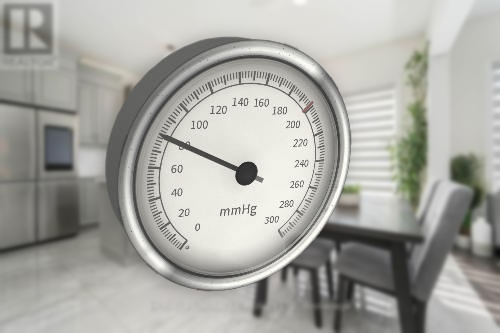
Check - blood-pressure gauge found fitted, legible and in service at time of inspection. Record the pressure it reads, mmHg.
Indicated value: 80 mmHg
